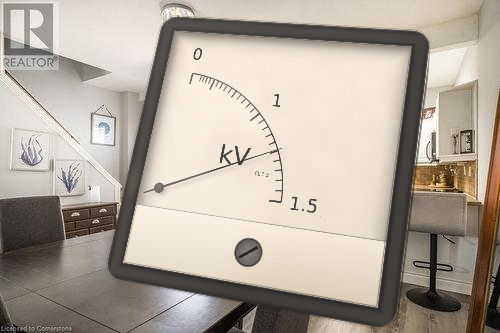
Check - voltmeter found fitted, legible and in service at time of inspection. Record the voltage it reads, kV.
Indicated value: 1.25 kV
